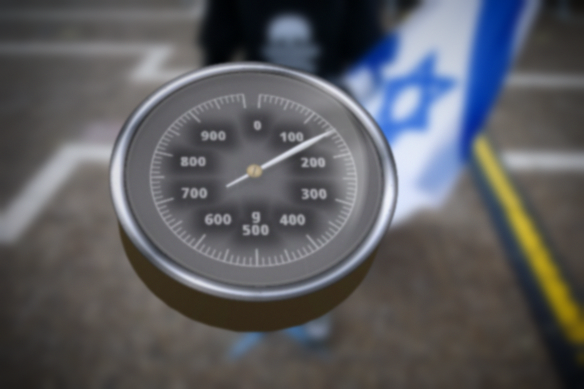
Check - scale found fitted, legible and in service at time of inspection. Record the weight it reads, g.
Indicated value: 150 g
